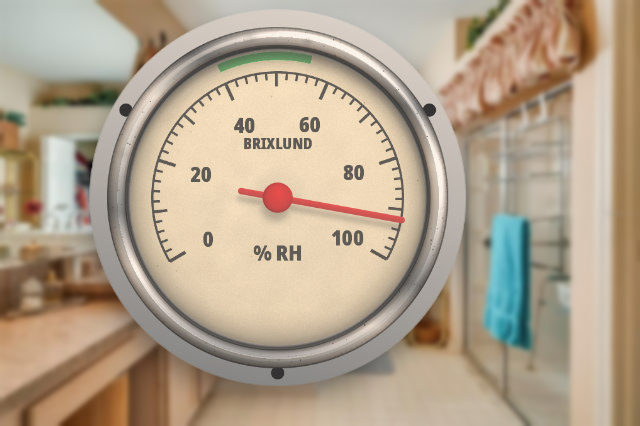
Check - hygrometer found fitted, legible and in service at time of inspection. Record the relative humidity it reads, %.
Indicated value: 92 %
